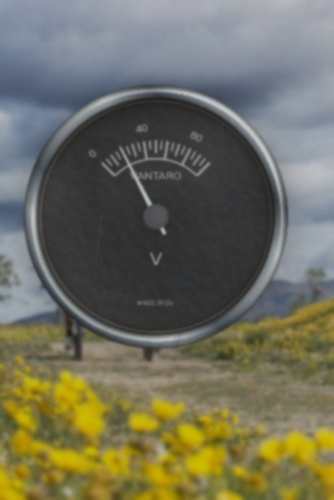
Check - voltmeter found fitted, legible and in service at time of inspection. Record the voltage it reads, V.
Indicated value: 20 V
